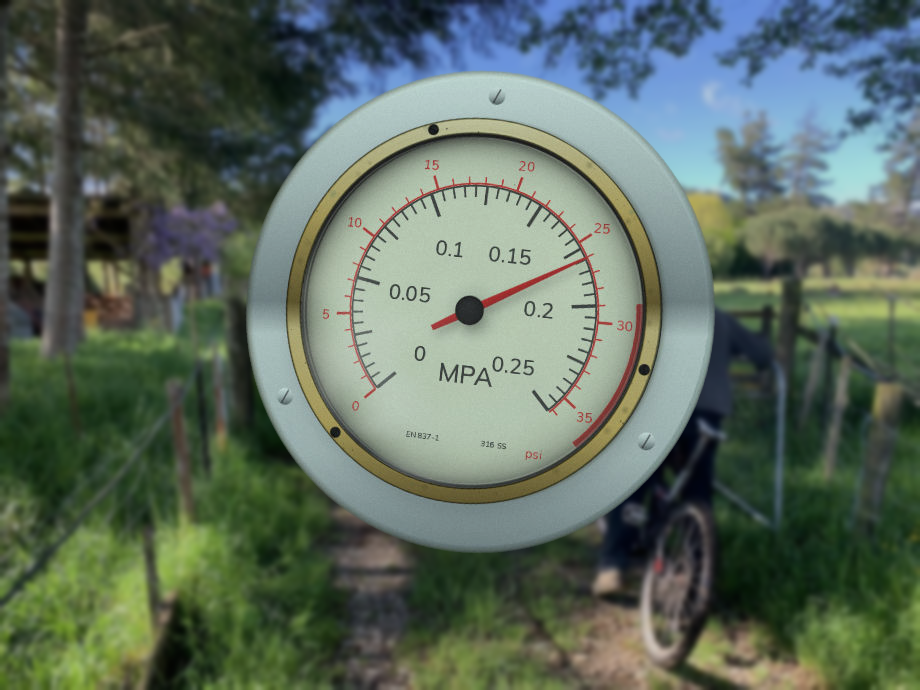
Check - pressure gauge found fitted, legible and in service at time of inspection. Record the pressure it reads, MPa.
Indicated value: 0.18 MPa
